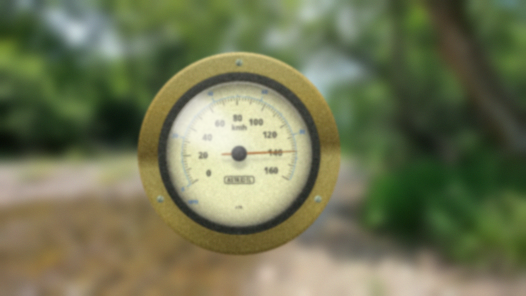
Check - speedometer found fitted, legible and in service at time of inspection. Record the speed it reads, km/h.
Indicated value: 140 km/h
